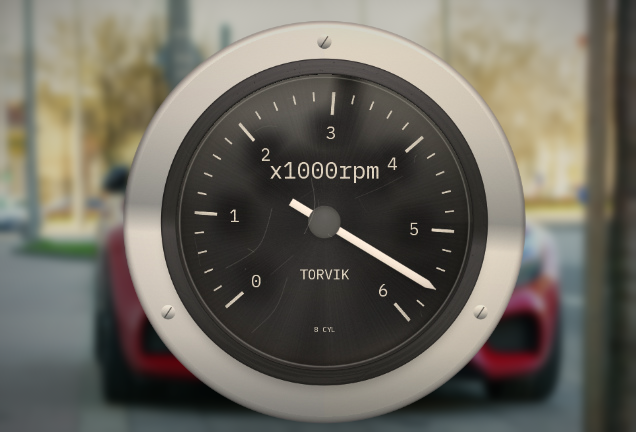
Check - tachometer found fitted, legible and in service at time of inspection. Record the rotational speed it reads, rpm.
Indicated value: 5600 rpm
